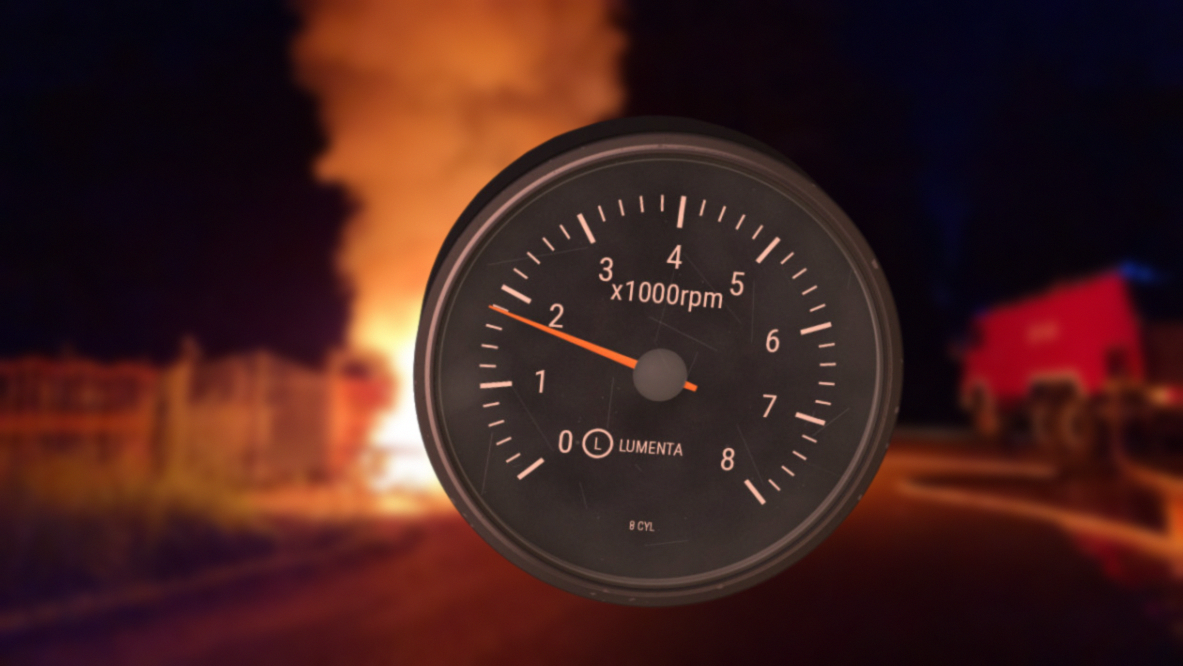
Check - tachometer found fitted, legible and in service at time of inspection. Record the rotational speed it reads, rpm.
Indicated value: 1800 rpm
